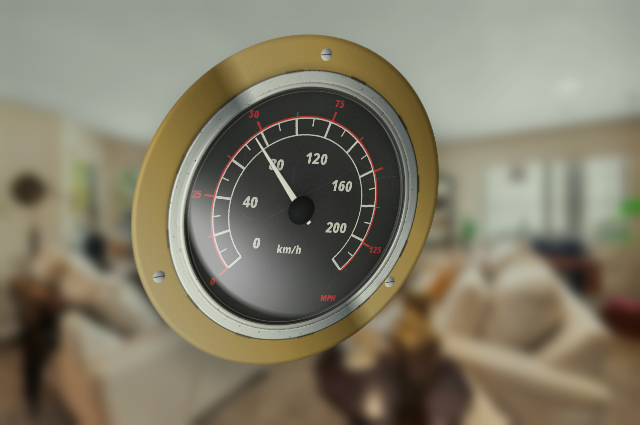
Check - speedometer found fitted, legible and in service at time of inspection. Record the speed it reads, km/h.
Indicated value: 75 km/h
